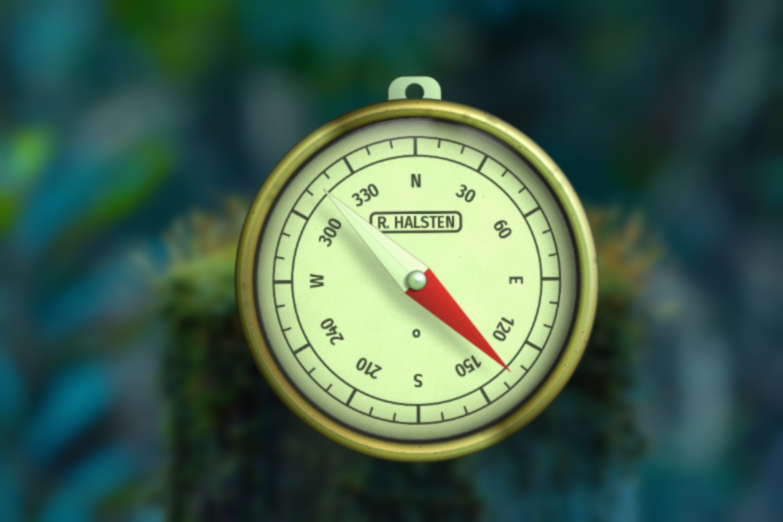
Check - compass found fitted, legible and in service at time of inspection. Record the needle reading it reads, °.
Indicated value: 135 °
